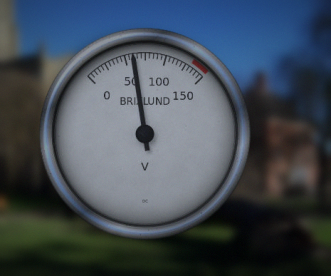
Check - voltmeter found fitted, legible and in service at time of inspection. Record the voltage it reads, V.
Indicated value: 60 V
